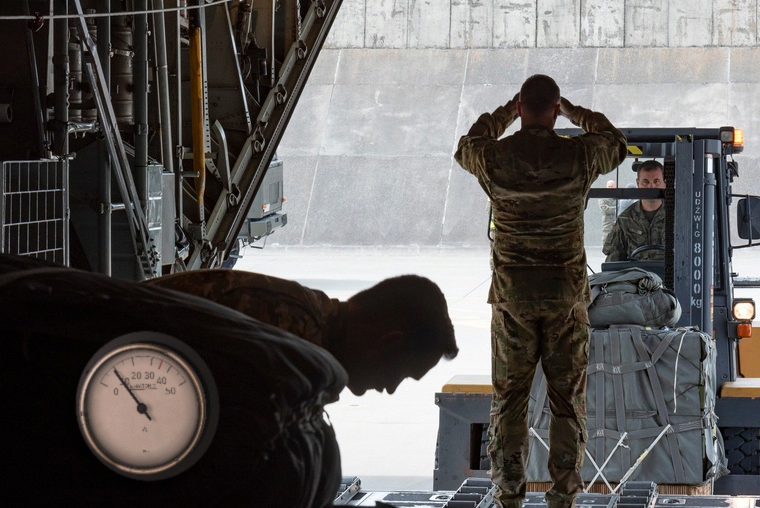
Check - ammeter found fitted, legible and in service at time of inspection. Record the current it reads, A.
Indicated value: 10 A
